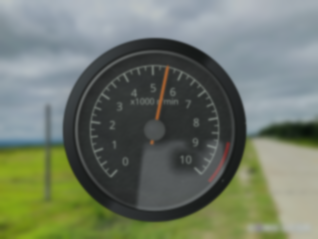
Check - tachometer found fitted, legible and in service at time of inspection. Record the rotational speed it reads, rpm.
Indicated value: 5500 rpm
